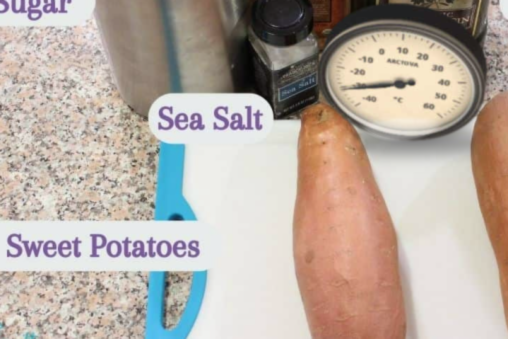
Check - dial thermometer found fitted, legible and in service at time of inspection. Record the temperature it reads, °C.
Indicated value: -30 °C
